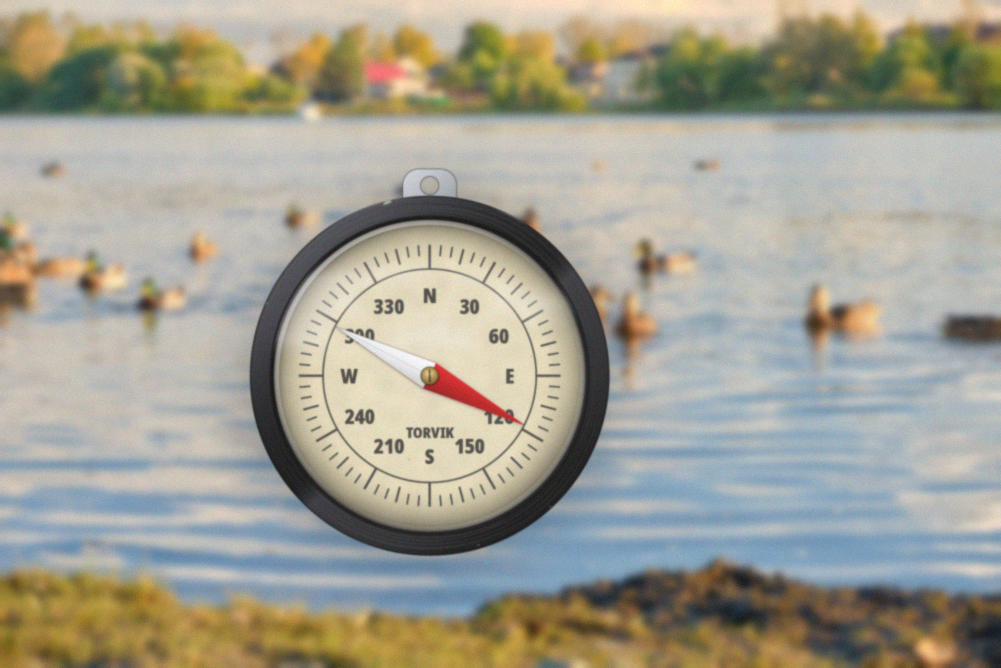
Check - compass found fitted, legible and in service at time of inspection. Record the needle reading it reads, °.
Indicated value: 117.5 °
